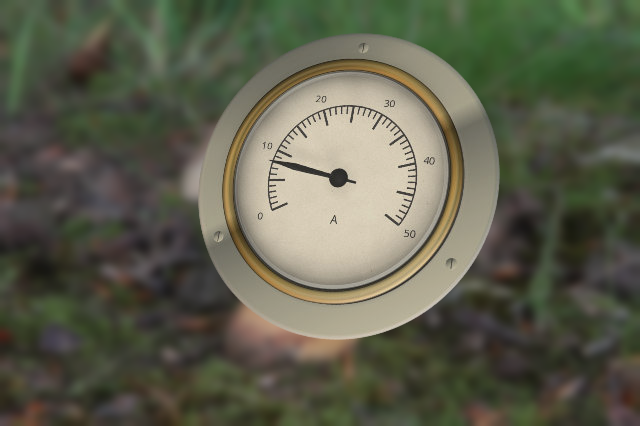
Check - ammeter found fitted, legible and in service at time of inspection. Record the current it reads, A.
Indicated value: 8 A
